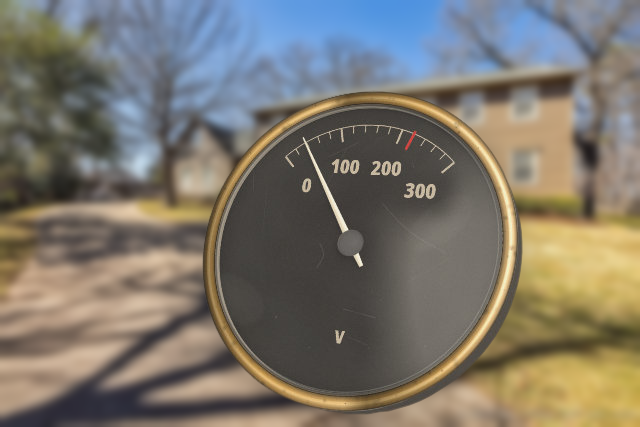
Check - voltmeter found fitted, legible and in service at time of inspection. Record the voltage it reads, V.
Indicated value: 40 V
